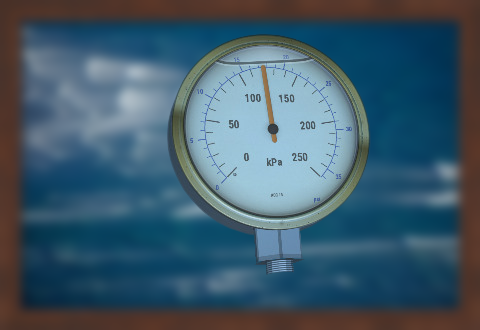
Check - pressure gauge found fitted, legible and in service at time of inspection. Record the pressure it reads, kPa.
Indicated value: 120 kPa
